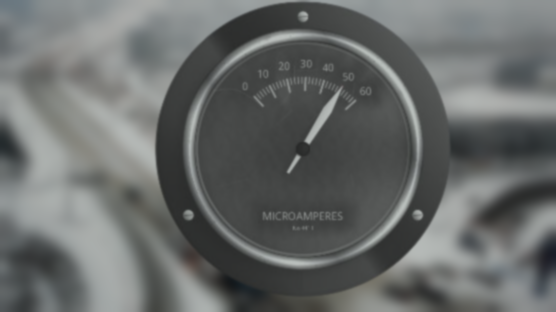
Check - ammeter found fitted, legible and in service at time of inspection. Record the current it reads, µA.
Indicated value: 50 µA
